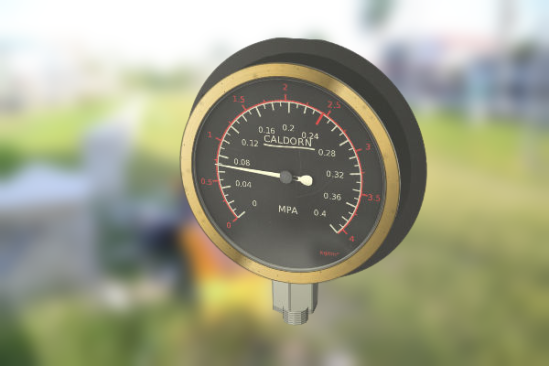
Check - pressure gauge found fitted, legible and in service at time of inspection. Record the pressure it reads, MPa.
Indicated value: 0.07 MPa
